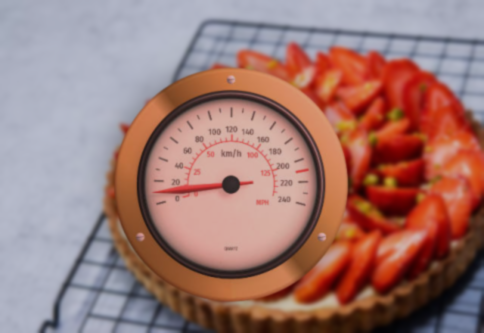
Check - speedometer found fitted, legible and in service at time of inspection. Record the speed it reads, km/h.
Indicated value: 10 km/h
